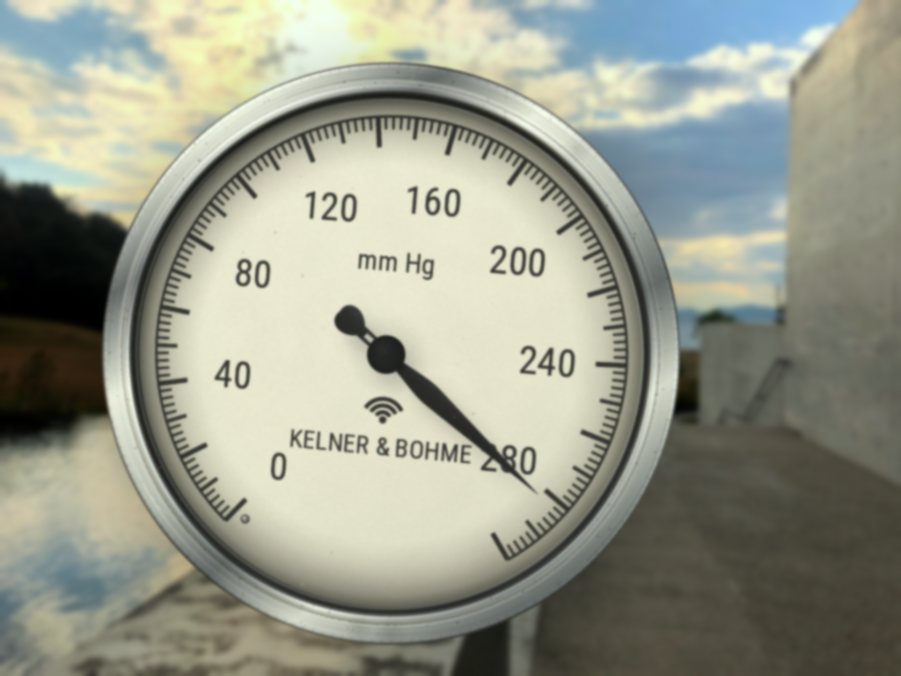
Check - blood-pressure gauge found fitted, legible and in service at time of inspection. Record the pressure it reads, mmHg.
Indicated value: 282 mmHg
